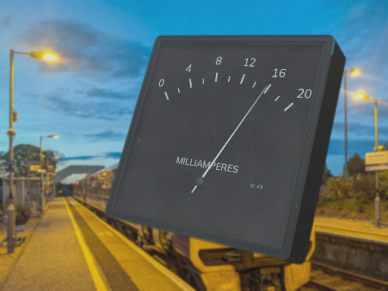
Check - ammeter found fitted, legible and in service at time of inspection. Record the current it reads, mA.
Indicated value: 16 mA
